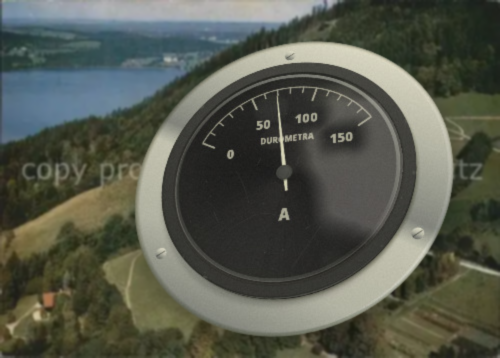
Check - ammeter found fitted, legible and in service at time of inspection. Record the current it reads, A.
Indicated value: 70 A
